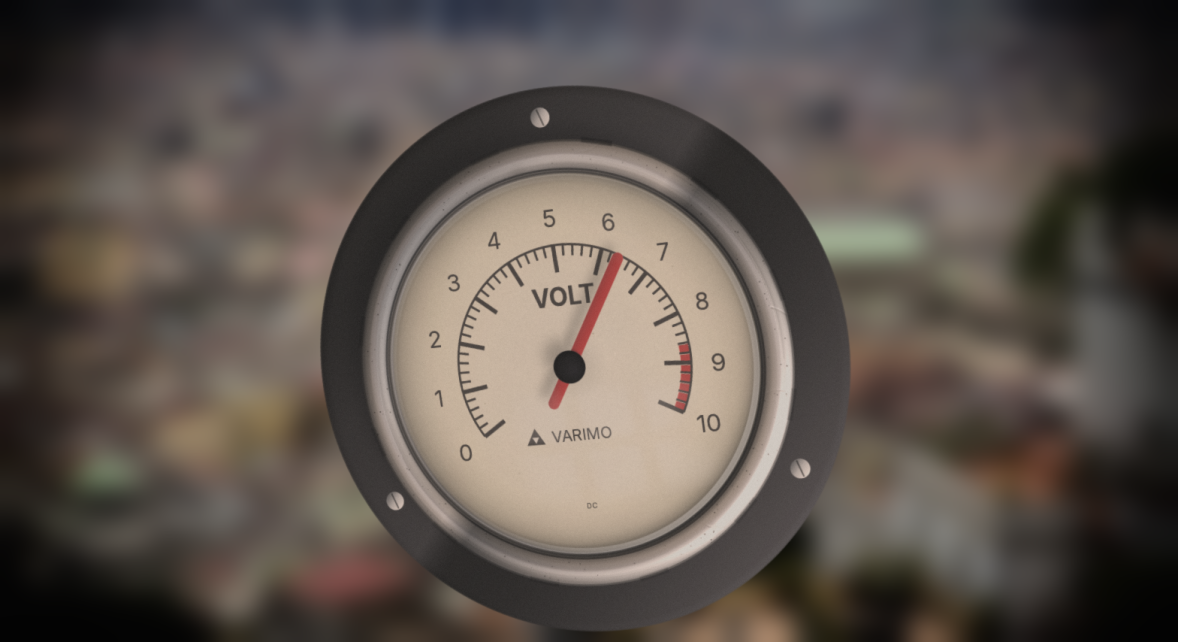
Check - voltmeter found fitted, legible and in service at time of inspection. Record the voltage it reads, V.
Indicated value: 6.4 V
